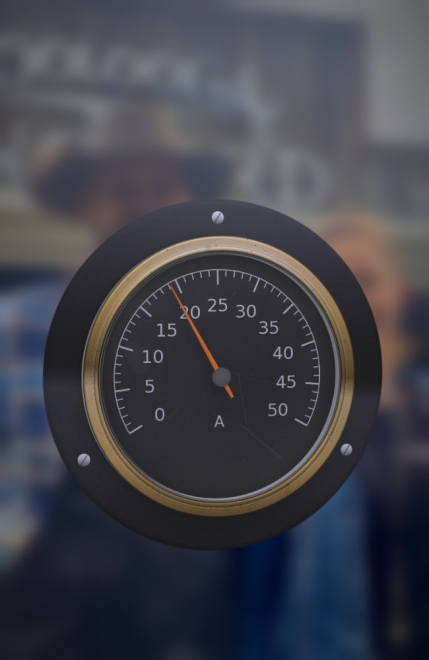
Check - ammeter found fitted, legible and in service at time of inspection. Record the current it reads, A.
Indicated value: 19 A
